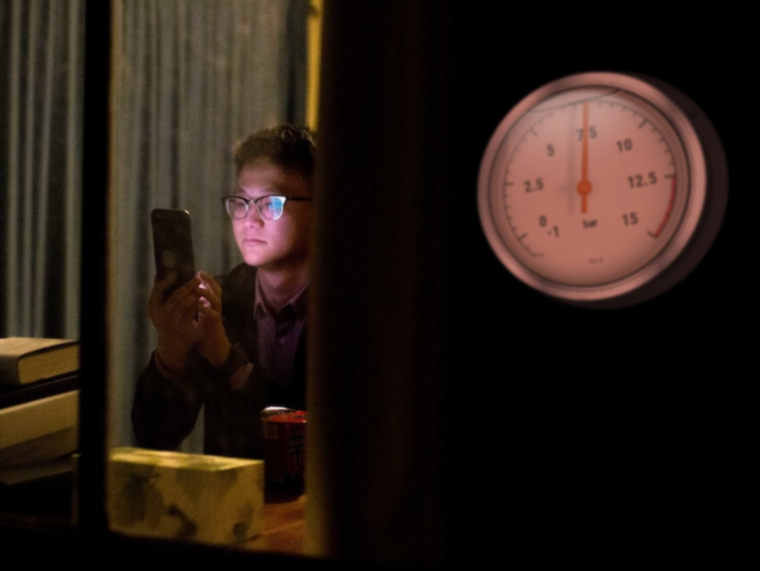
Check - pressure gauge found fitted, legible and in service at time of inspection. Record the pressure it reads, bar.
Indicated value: 7.5 bar
